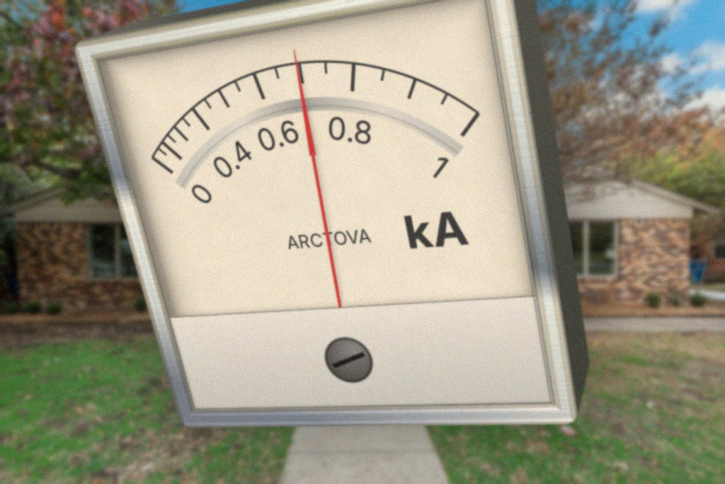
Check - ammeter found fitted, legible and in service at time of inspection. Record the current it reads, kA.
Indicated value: 0.7 kA
